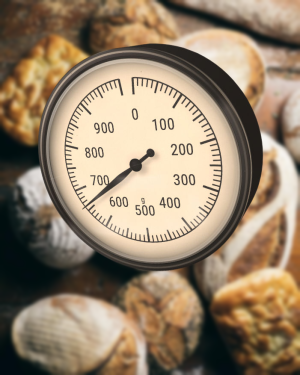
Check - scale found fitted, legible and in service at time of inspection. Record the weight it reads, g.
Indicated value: 660 g
